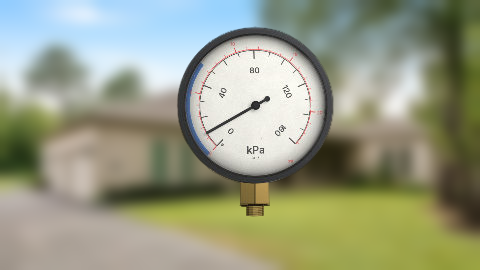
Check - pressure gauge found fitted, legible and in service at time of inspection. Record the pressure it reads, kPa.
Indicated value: 10 kPa
